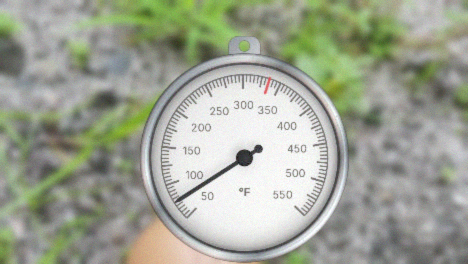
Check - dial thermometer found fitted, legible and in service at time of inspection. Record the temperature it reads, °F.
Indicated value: 75 °F
